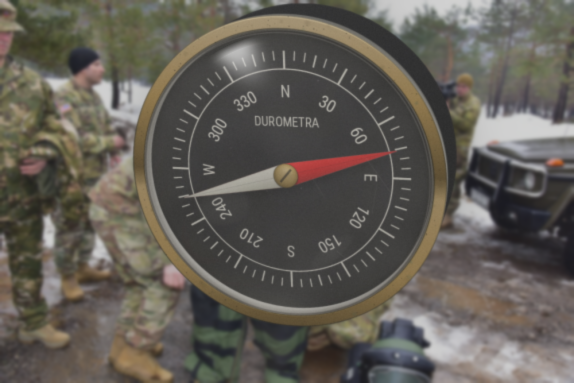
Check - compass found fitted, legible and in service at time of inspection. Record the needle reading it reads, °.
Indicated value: 75 °
